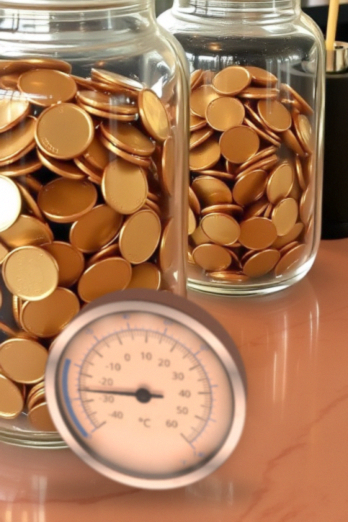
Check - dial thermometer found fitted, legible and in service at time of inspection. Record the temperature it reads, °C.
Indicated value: -25 °C
